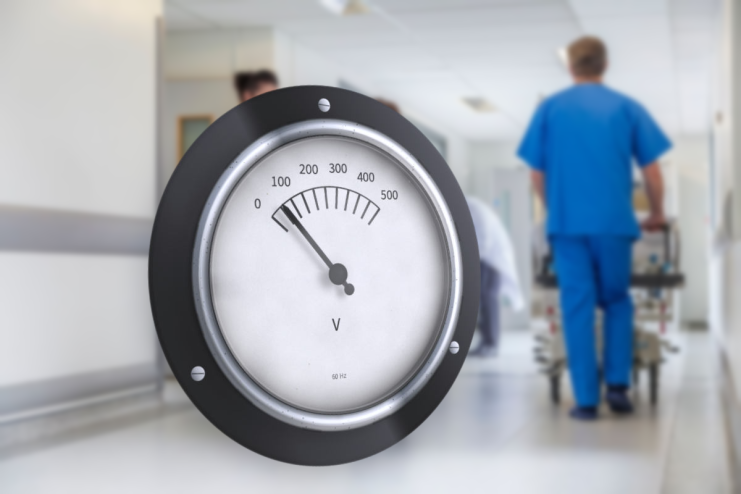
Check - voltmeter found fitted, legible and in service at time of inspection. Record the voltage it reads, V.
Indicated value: 50 V
